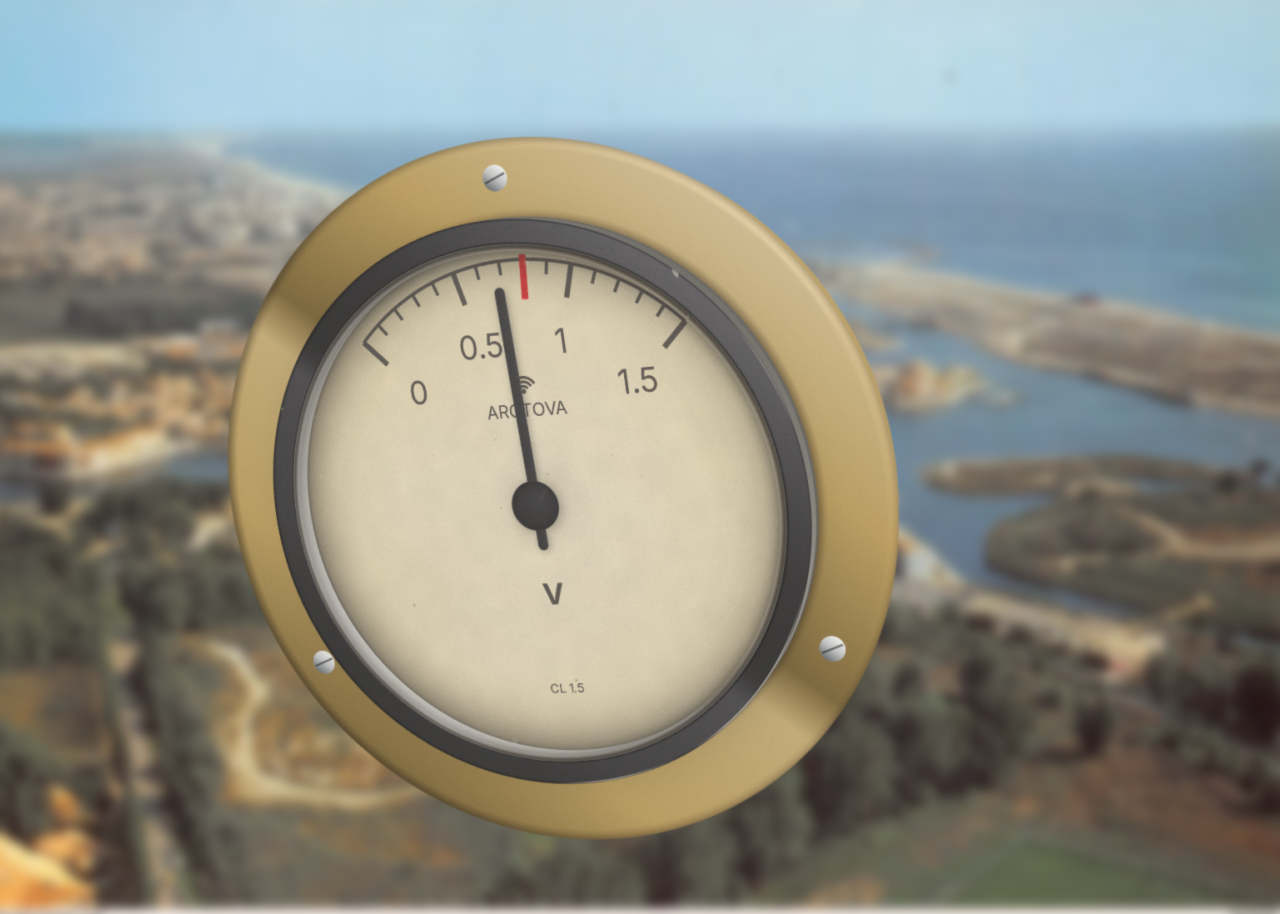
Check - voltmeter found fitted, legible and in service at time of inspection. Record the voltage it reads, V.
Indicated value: 0.7 V
